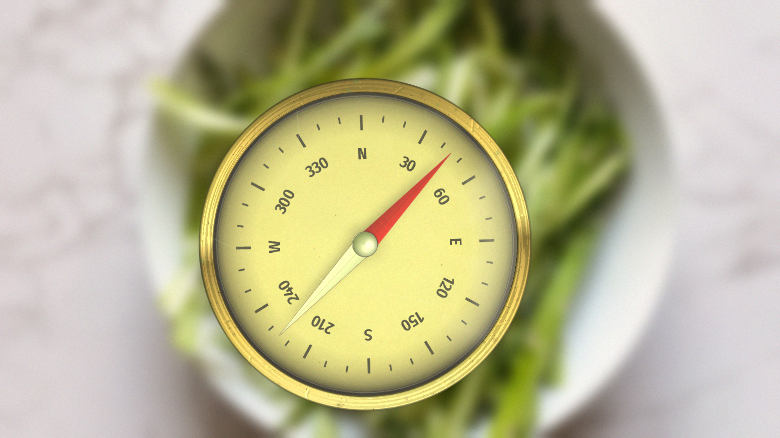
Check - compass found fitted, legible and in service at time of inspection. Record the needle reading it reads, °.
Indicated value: 45 °
